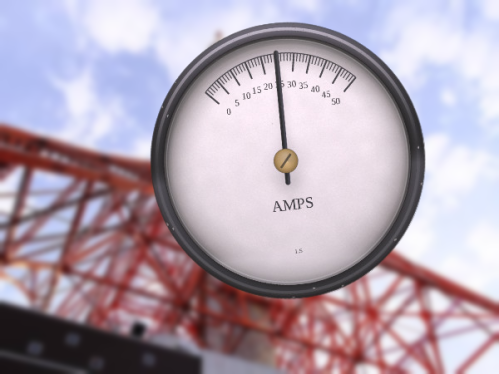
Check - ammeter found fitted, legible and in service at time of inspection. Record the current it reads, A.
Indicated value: 25 A
